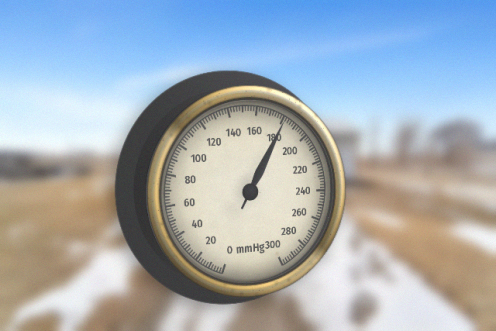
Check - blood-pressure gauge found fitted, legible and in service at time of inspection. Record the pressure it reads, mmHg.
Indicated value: 180 mmHg
